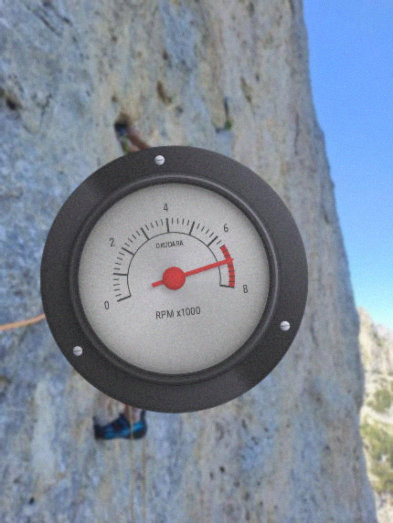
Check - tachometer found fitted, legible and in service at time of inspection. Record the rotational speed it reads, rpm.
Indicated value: 7000 rpm
